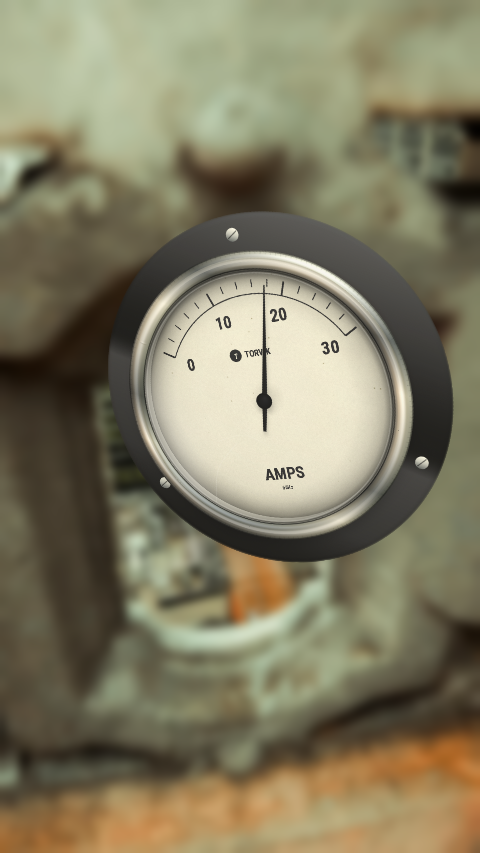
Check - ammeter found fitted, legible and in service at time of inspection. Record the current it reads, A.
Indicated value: 18 A
